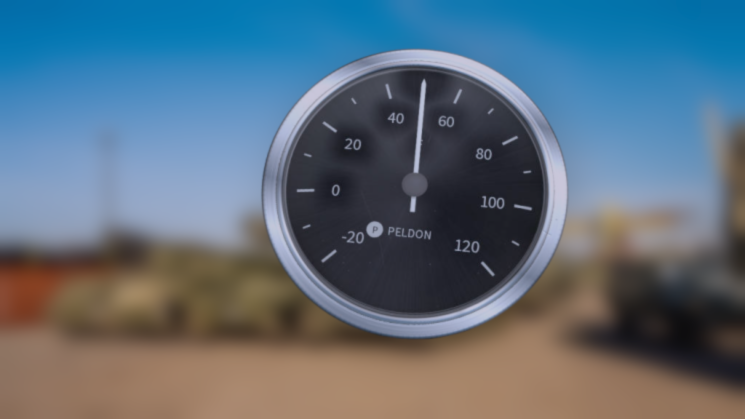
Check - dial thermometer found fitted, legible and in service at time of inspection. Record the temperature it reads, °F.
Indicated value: 50 °F
